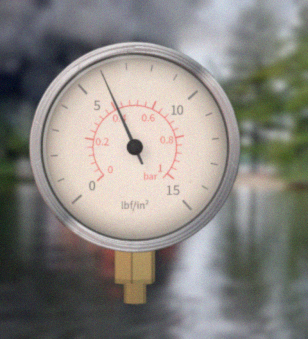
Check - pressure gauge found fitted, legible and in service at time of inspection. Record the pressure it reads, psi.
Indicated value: 6 psi
